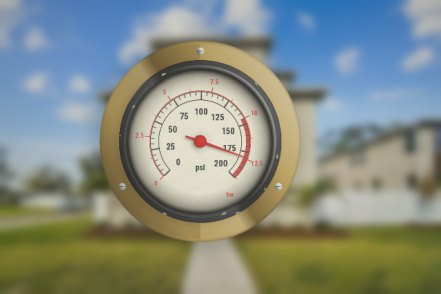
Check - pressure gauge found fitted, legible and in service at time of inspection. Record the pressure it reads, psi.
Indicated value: 180 psi
